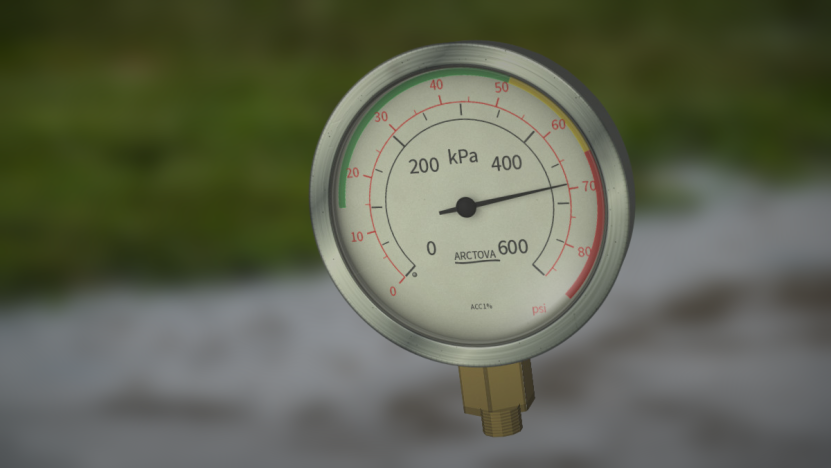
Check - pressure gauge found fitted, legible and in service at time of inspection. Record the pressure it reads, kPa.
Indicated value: 475 kPa
